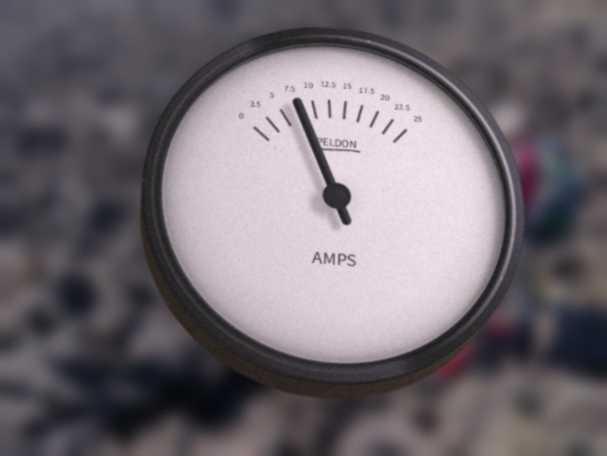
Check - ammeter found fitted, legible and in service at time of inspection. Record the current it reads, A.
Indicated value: 7.5 A
